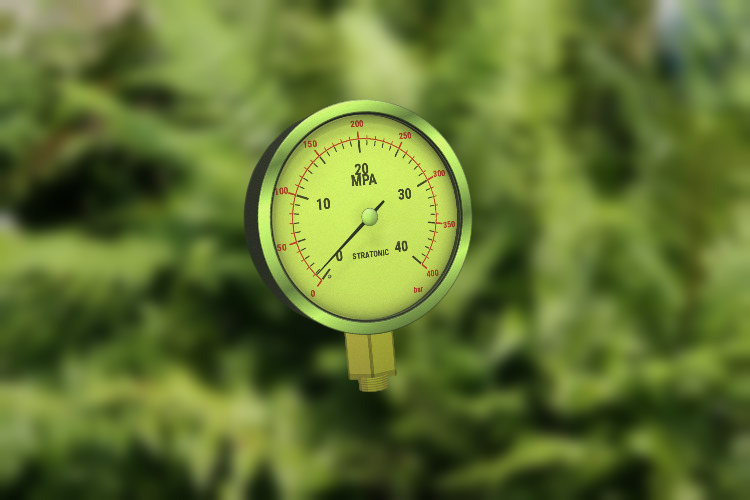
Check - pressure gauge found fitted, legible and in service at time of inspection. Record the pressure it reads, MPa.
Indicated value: 1 MPa
